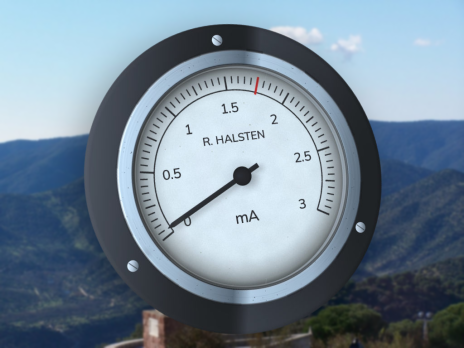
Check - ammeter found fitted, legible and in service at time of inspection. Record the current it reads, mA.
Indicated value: 0.05 mA
